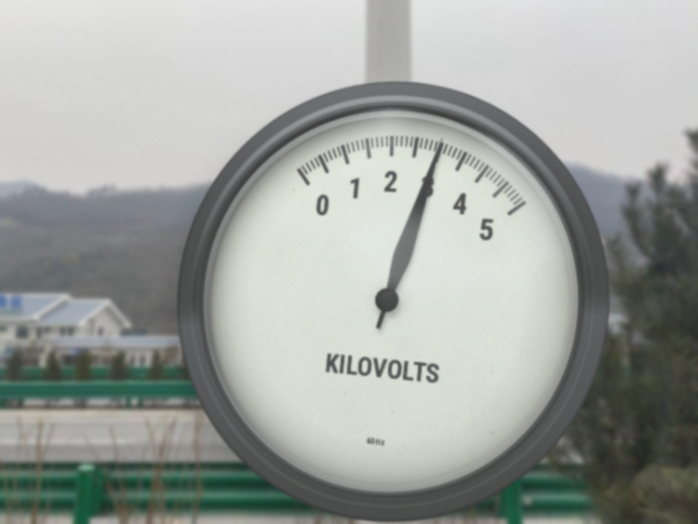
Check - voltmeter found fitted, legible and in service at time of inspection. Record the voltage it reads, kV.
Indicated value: 3 kV
